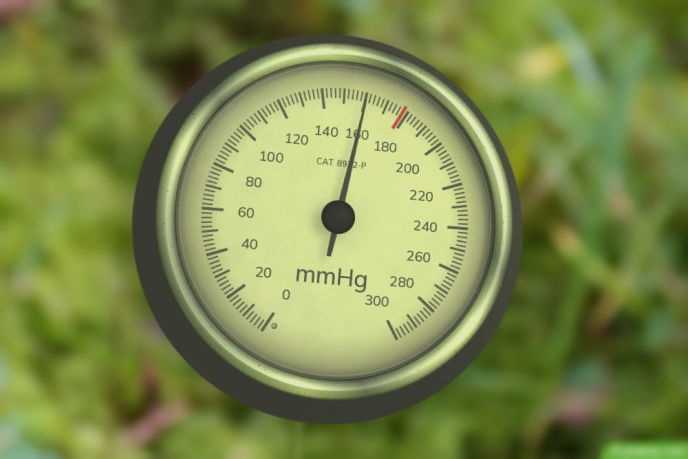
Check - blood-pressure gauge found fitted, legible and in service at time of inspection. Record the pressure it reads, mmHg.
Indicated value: 160 mmHg
